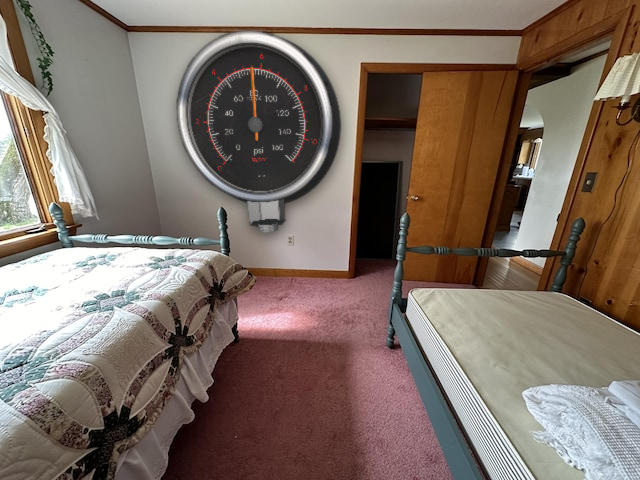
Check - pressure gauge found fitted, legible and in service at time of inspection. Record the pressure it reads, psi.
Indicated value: 80 psi
